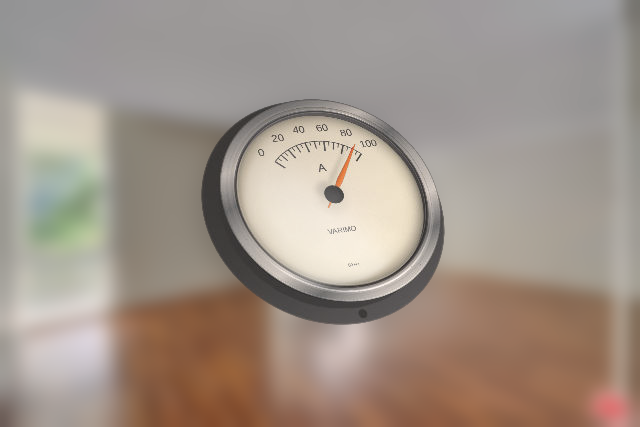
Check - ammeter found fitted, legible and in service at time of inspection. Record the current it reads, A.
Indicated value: 90 A
